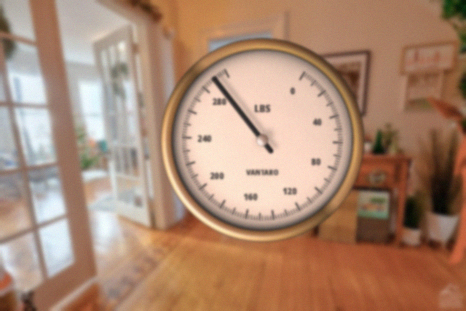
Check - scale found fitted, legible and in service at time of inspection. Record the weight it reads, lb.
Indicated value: 290 lb
